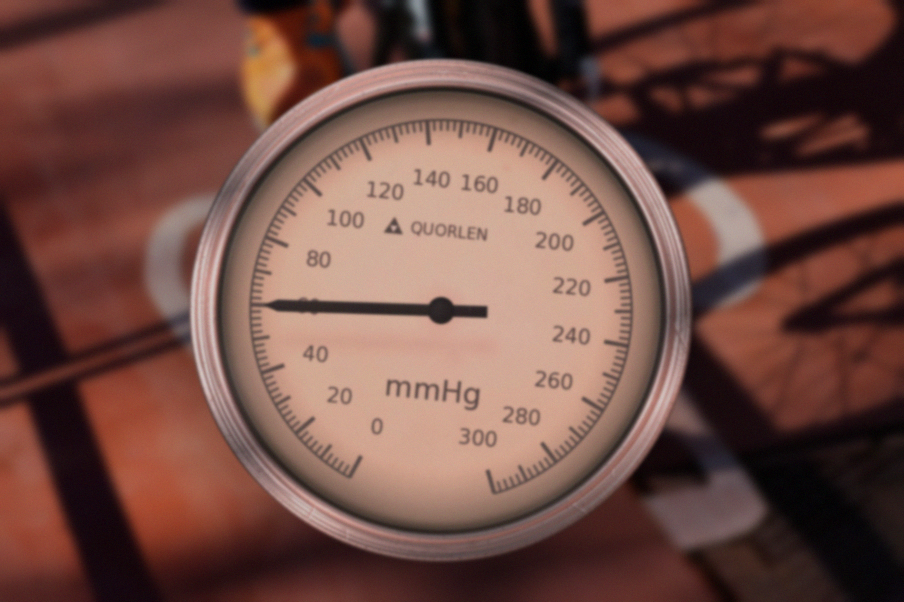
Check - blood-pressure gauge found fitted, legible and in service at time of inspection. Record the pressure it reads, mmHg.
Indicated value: 60 mmHg
